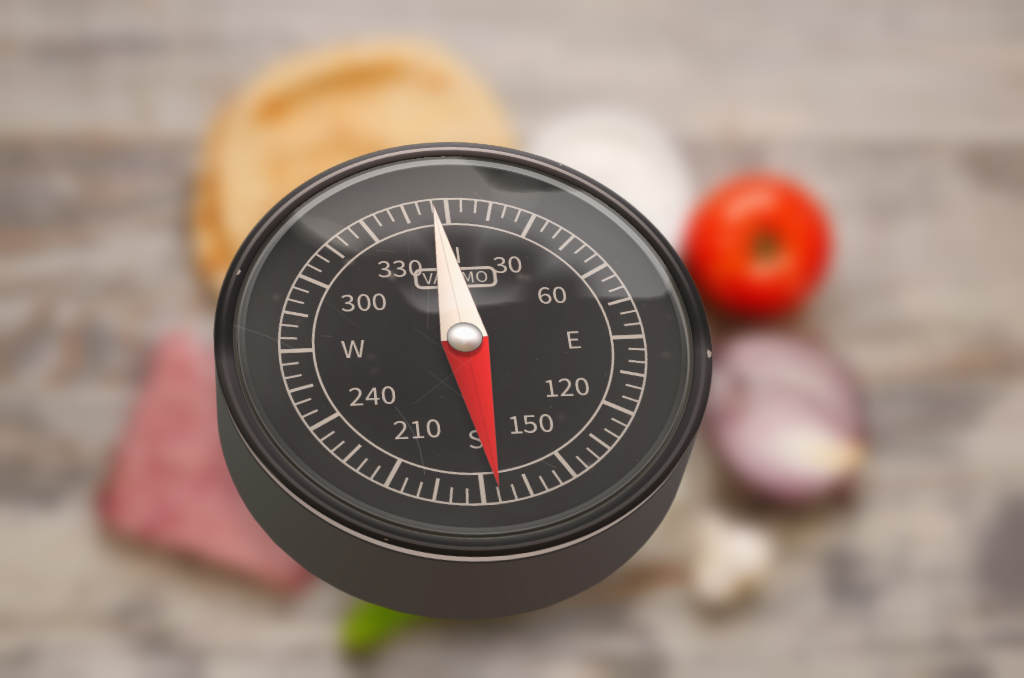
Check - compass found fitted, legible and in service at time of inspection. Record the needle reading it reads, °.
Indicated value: 175 °
